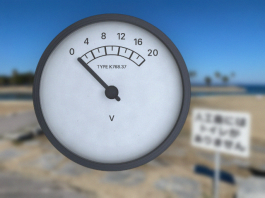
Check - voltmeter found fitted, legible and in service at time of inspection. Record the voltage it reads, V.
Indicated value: 0 V
